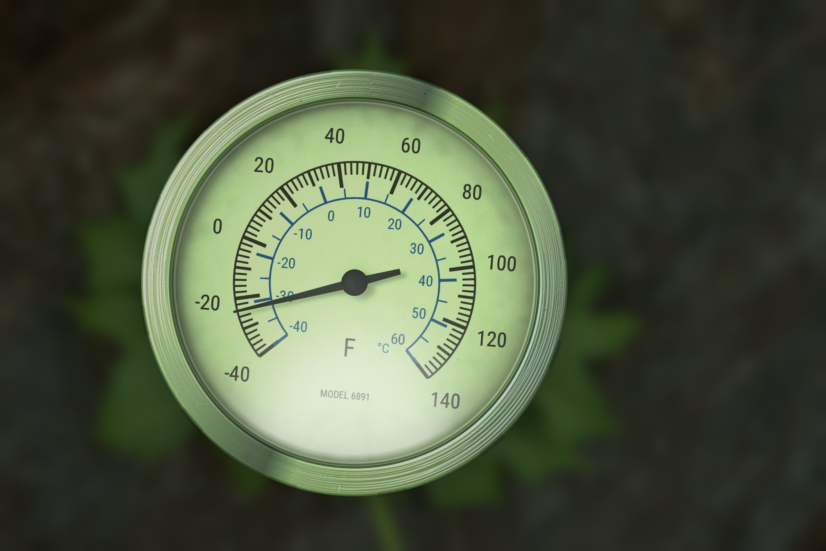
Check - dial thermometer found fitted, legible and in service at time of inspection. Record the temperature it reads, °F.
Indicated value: -24 °F
